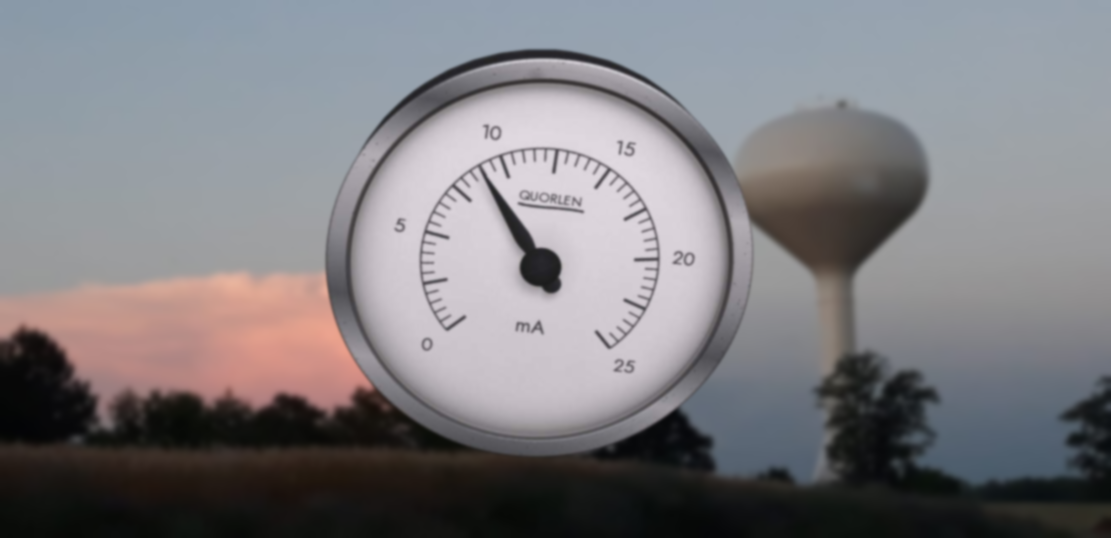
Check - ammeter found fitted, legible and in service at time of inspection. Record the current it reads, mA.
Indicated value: 9 mA
